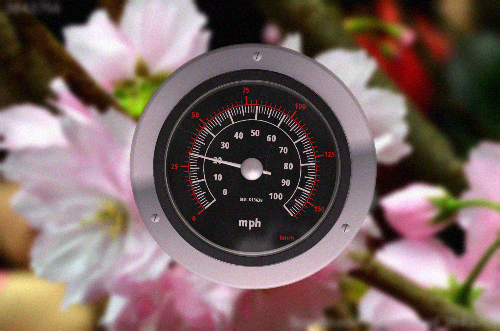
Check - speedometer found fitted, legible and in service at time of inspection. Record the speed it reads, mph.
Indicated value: 20 mph
